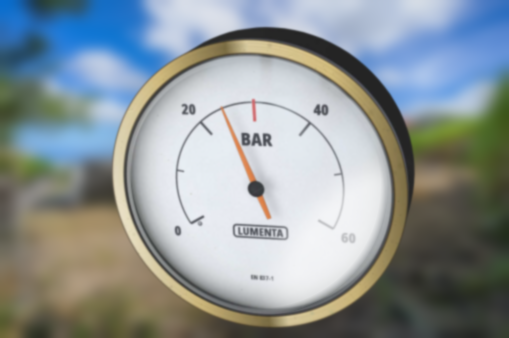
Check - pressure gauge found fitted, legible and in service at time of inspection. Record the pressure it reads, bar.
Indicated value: 25 bar
